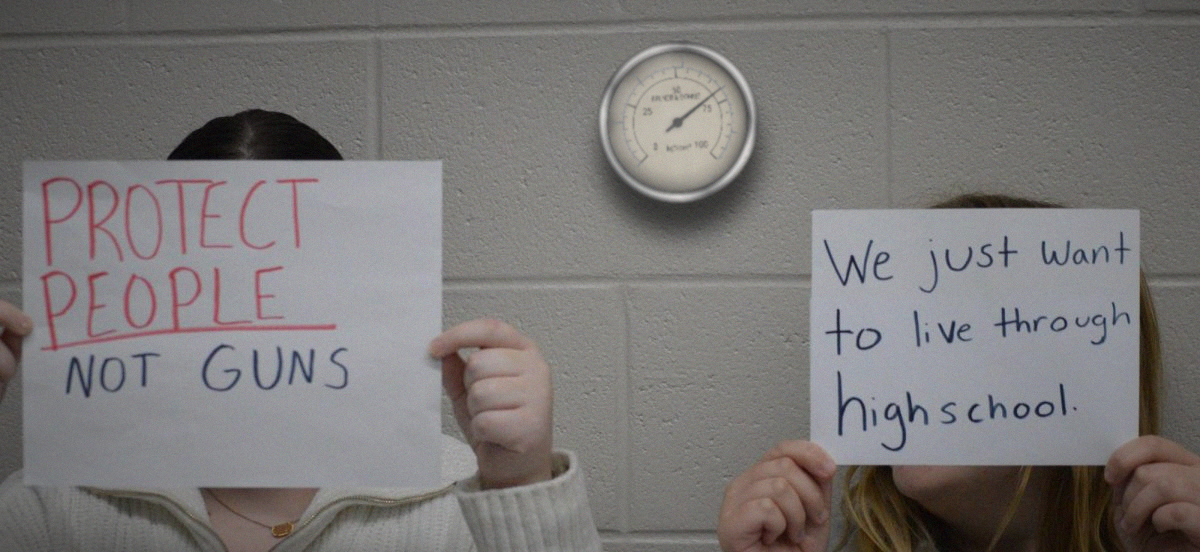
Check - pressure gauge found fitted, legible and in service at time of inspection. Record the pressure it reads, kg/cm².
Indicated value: 70 kg/cm²
